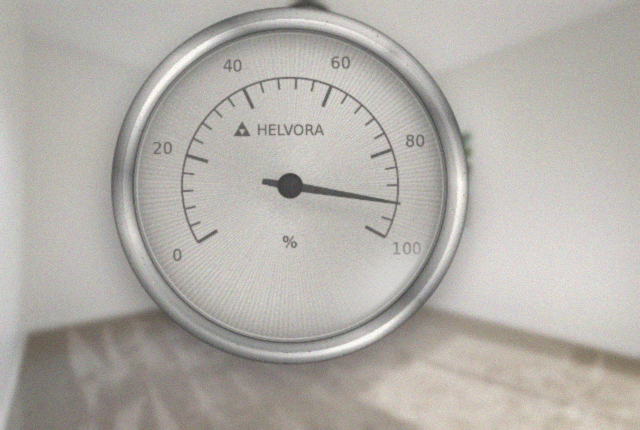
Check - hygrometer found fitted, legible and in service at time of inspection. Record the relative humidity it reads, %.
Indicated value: 92 %
